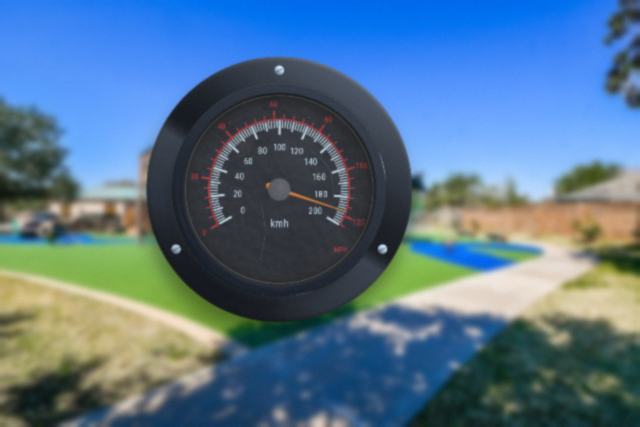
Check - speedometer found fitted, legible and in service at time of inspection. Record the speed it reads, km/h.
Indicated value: 190 km/h
